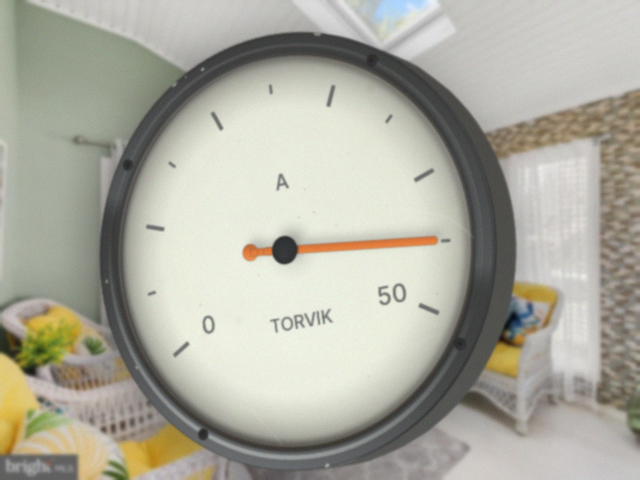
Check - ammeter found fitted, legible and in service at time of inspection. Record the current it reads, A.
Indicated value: 45 A
